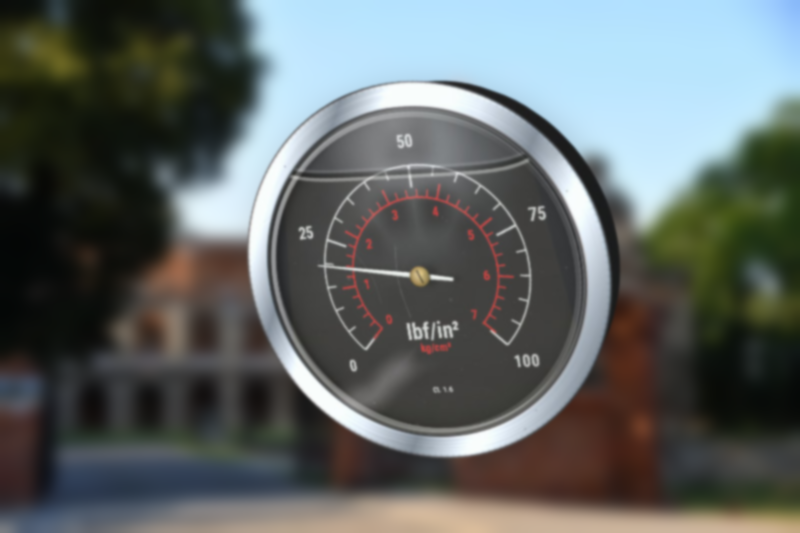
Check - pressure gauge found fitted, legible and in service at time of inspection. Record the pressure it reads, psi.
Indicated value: 20 psi
